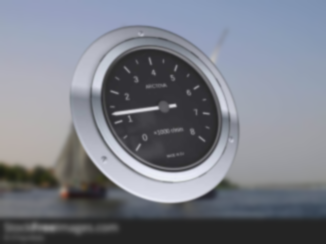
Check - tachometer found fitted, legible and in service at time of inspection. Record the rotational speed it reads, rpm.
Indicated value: 1250 rpm
